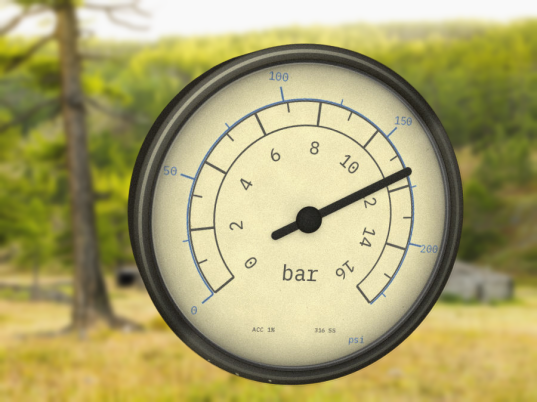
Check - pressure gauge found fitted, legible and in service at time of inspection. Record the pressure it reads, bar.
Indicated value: 11.5 bar
